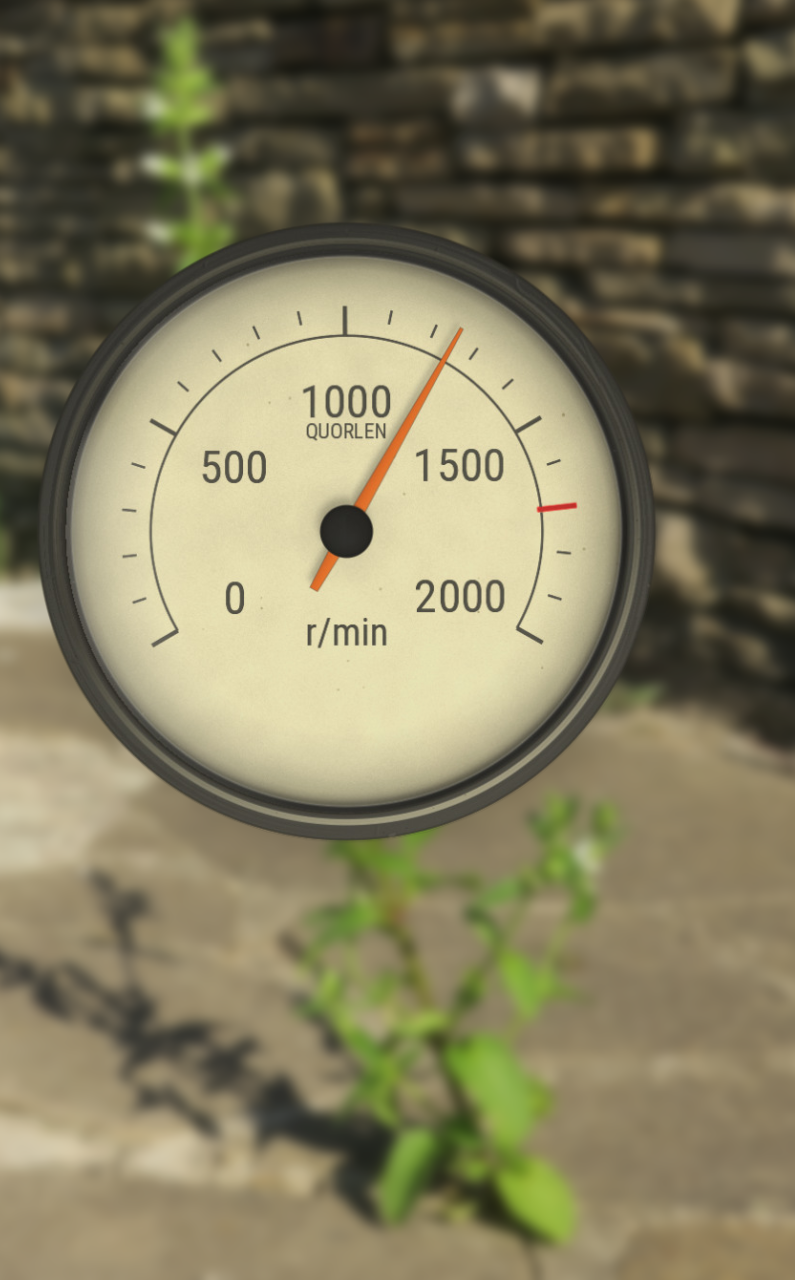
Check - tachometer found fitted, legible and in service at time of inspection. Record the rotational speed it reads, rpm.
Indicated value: 1250 rpm
